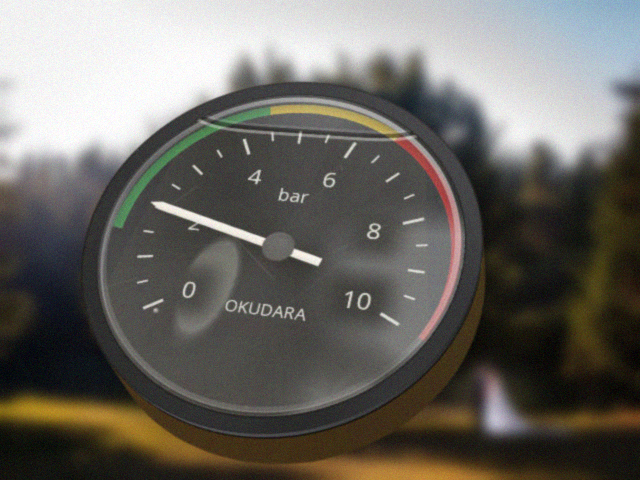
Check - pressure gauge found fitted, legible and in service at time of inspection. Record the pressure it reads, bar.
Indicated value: 2 bar
